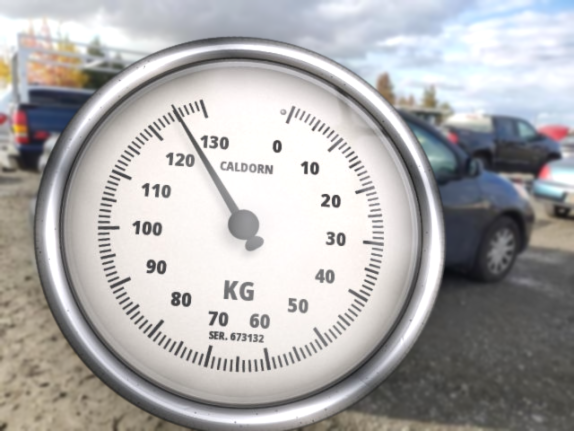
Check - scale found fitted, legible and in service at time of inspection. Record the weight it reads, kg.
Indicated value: 125 kg
